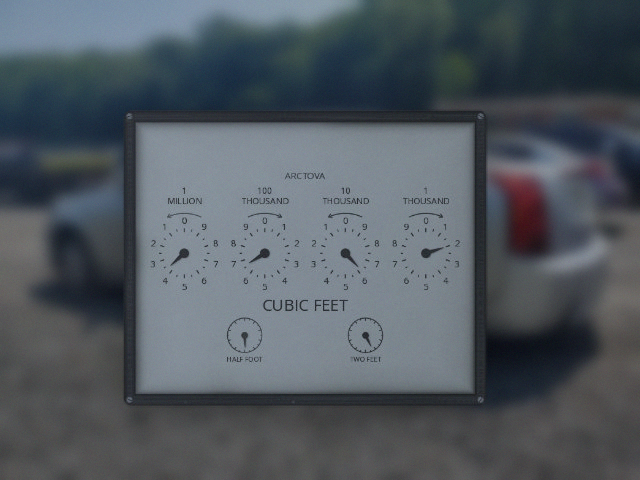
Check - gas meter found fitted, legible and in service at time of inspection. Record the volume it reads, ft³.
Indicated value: 366200 ft³
